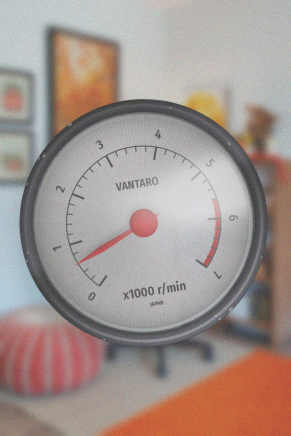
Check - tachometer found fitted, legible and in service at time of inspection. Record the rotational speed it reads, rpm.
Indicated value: 600 rpm
